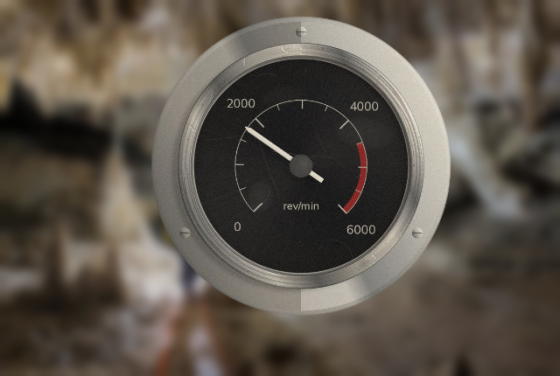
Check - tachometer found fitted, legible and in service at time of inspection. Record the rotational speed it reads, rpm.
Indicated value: 1750 rpm
